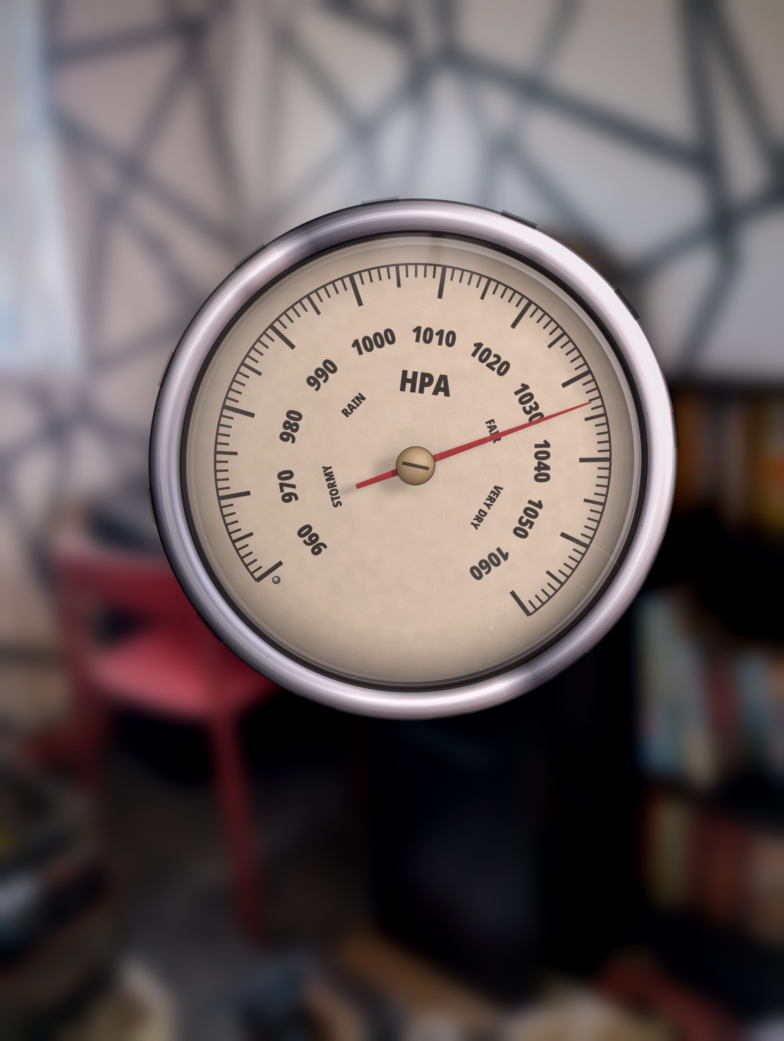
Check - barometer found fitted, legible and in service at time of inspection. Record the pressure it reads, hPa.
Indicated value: 1033 hPa
